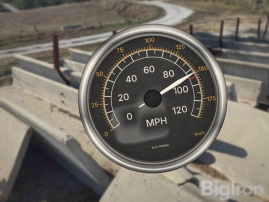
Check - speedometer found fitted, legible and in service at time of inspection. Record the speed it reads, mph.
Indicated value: 92.5 mph
